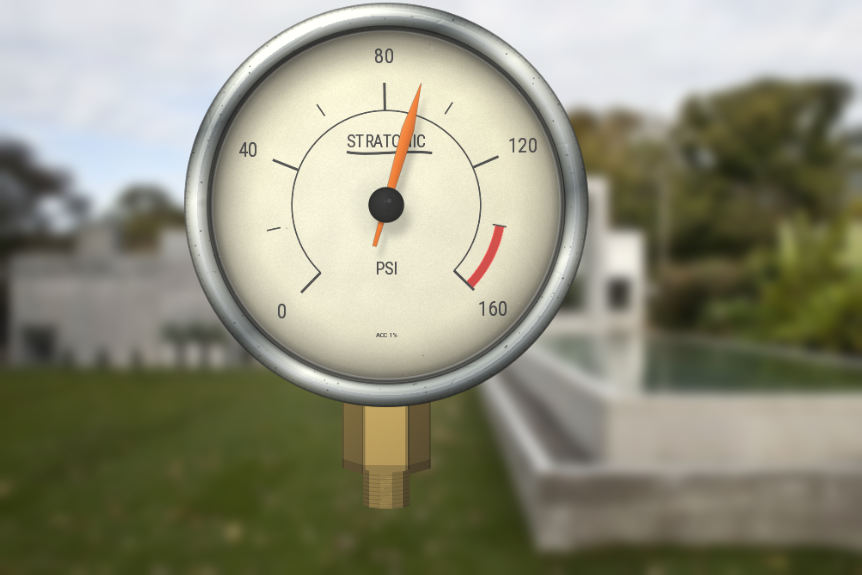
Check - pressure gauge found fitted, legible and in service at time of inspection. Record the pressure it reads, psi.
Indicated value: 90 psi
